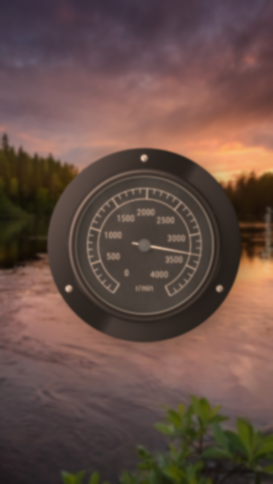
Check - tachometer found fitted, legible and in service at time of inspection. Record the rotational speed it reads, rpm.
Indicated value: 3300 rpm
